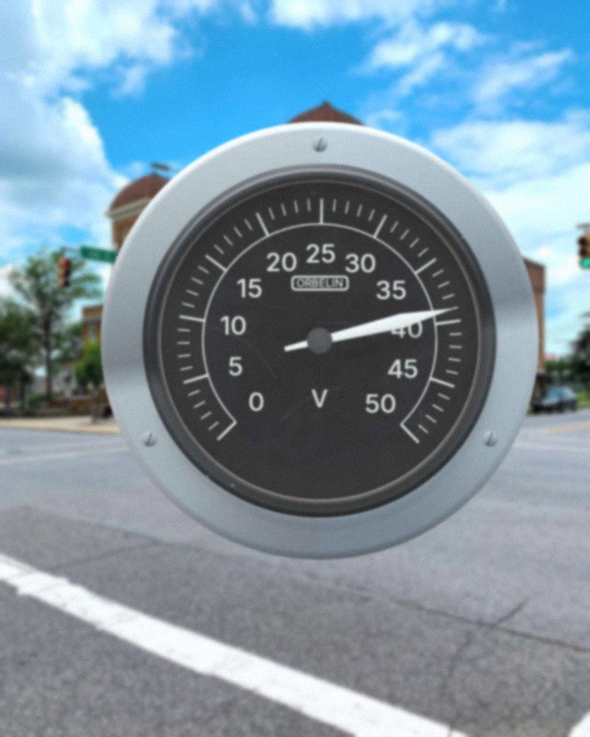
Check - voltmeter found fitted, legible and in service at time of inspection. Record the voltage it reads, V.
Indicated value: 39 V
